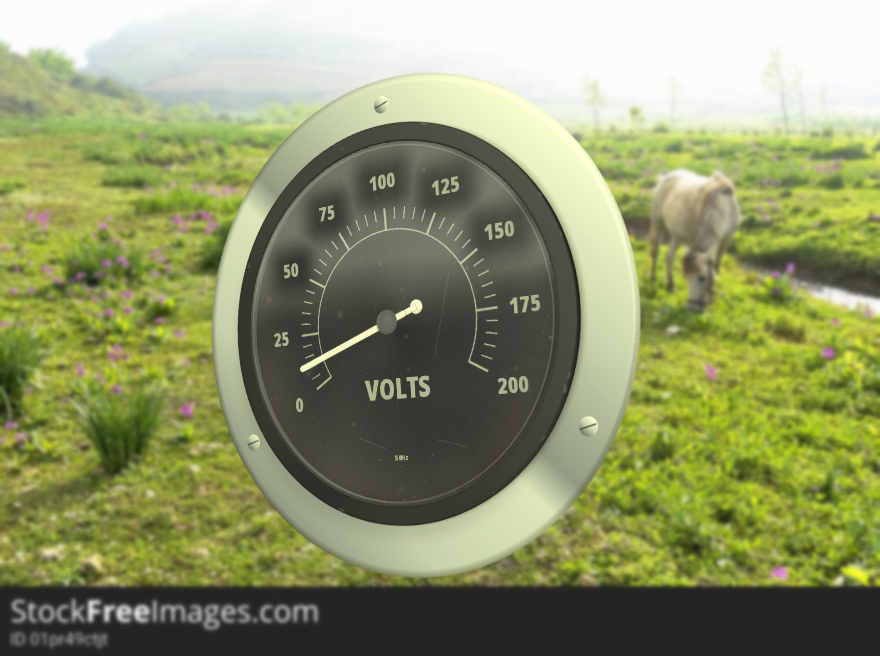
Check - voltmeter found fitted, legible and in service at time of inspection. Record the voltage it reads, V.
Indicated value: 10 V
